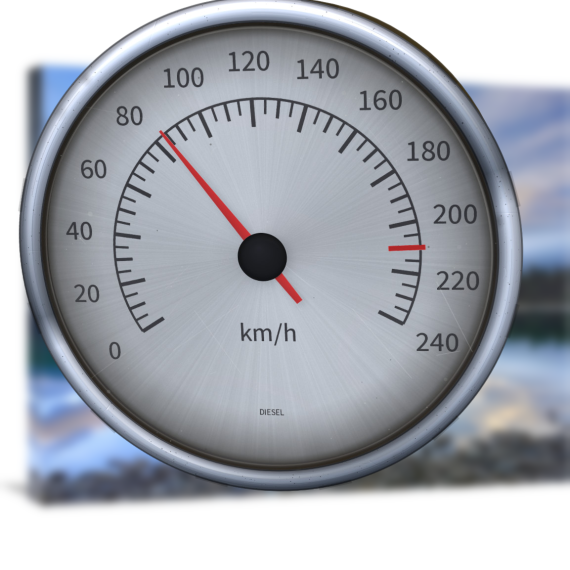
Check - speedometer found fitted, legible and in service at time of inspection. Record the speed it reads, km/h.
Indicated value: 85 km/h
